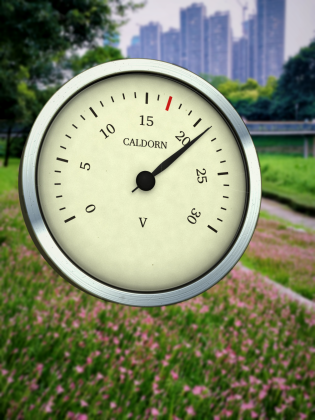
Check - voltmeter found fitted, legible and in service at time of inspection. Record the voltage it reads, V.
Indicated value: 21 V
